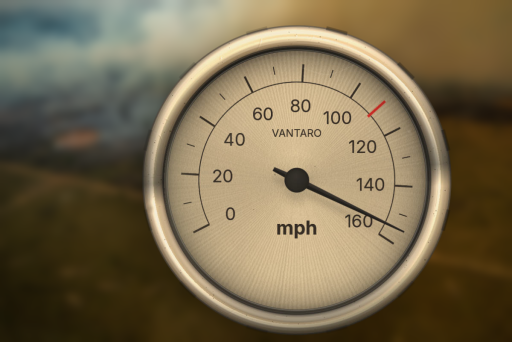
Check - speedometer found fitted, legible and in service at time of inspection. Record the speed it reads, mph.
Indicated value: 155 mph
